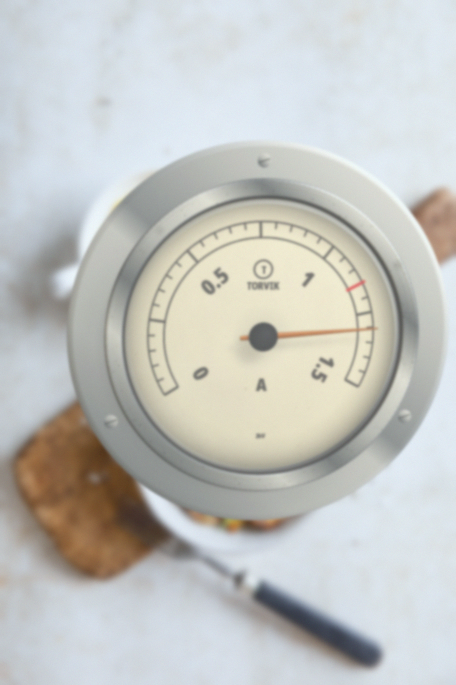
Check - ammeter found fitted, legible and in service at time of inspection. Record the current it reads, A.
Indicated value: 1.3 A
